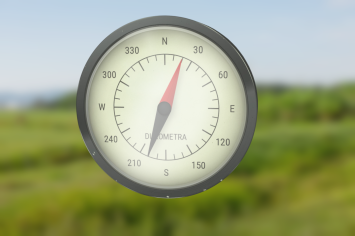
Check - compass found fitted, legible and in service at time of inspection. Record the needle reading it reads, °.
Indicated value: 20 °
